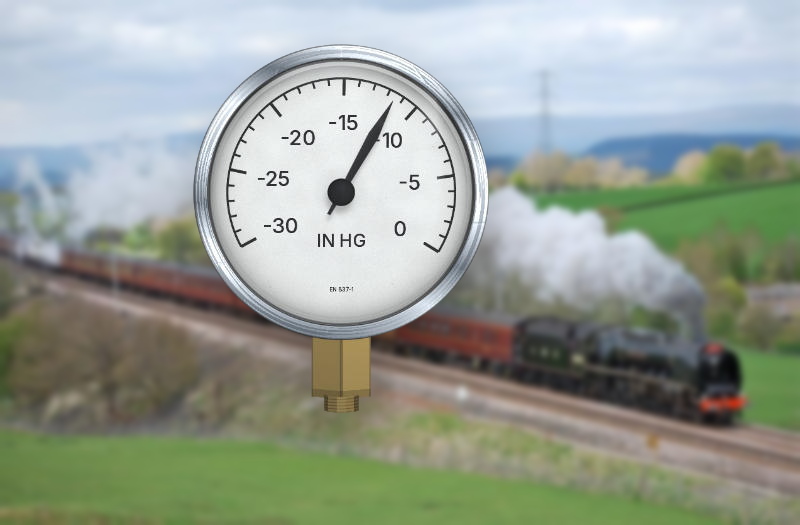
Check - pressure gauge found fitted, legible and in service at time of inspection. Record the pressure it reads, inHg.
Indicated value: -11.5 inHg
